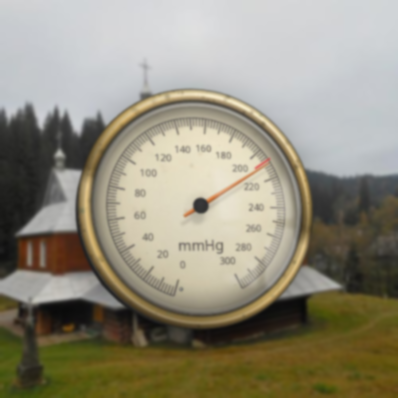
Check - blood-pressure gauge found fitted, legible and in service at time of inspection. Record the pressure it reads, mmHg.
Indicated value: 210 mmHg
